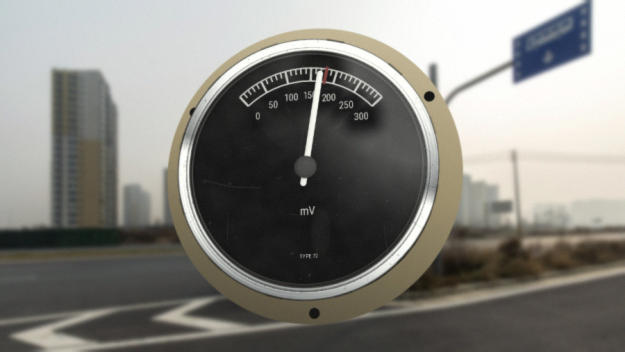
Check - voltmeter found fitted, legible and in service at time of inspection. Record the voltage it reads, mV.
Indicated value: 170 mV
